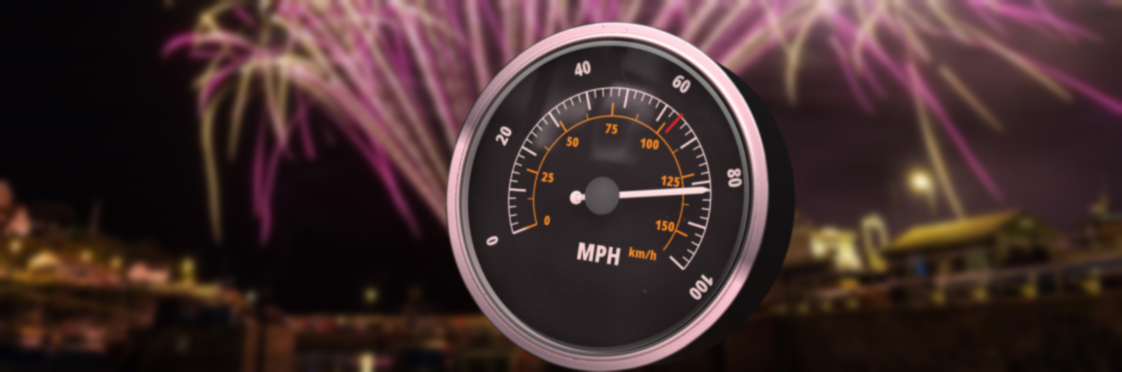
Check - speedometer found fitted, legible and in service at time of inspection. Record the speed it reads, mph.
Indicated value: 82 mph
